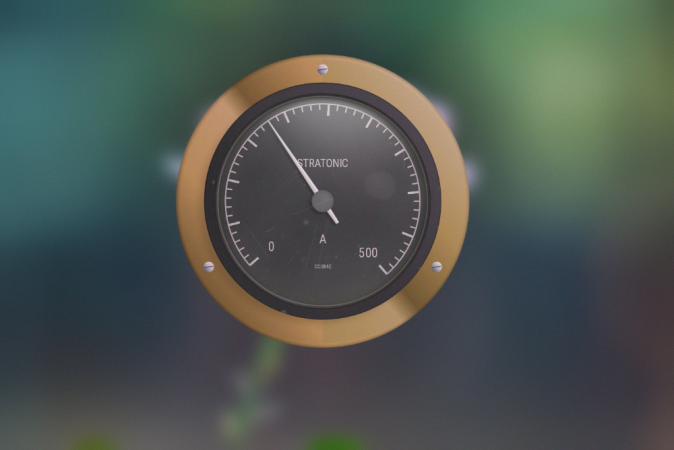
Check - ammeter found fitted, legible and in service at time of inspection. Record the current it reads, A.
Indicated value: 180 A
